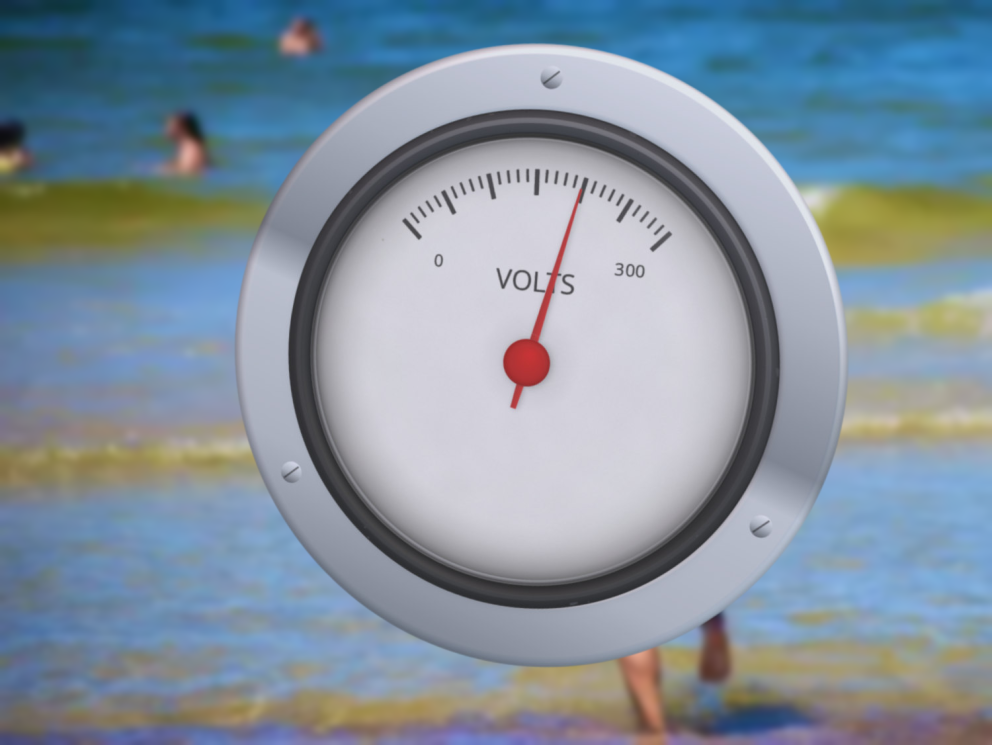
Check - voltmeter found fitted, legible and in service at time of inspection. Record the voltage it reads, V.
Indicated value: 200 V
